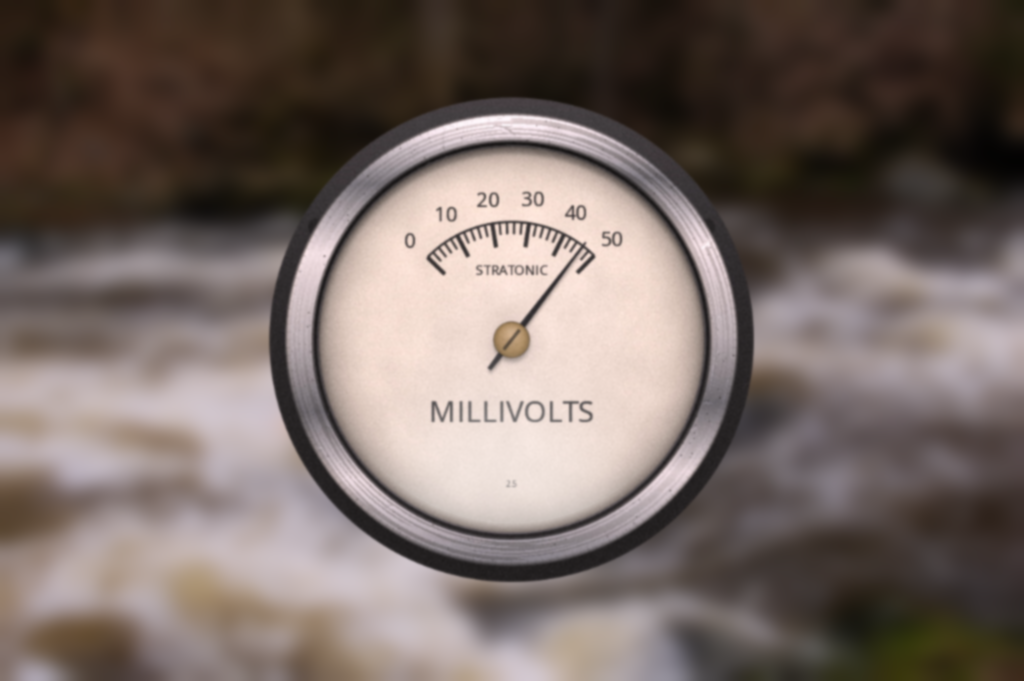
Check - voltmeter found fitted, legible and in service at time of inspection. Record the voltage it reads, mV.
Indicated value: 46 mV
